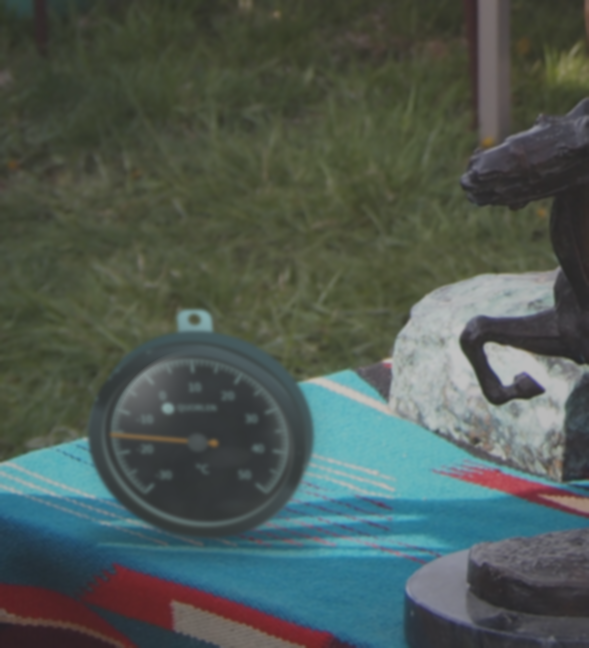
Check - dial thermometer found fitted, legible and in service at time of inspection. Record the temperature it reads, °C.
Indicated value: -15 °C
